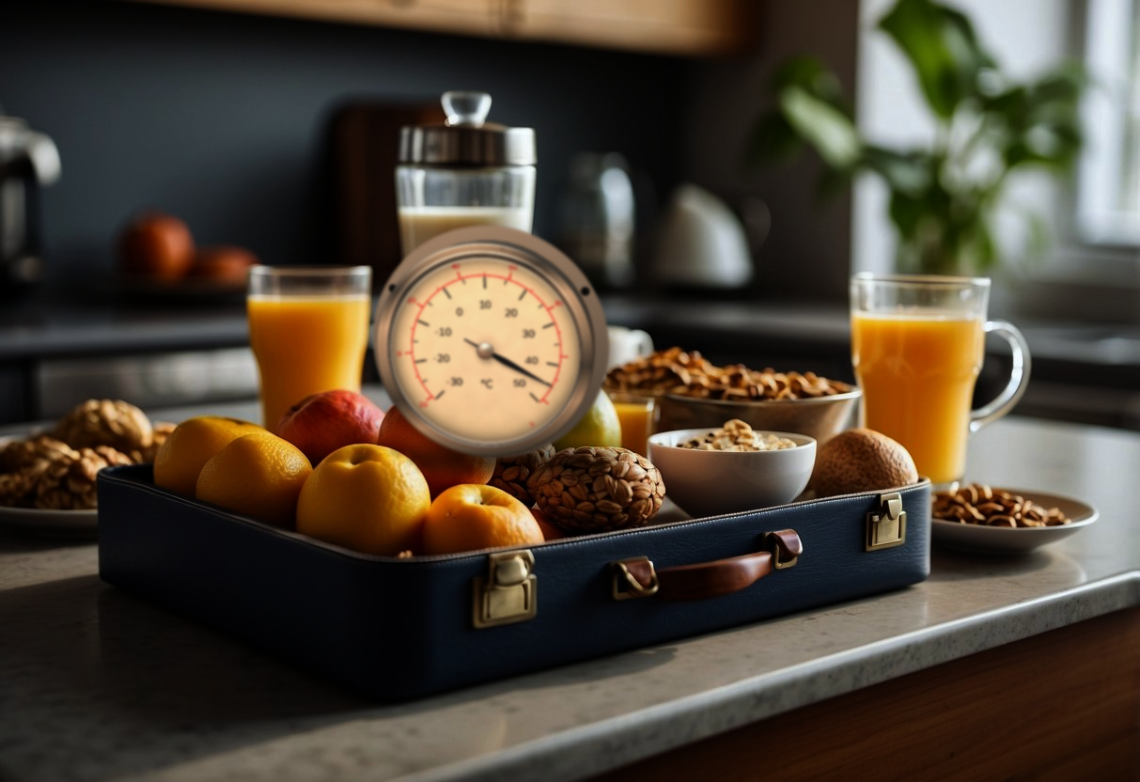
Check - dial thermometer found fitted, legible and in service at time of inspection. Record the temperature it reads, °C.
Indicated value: 45 °C
